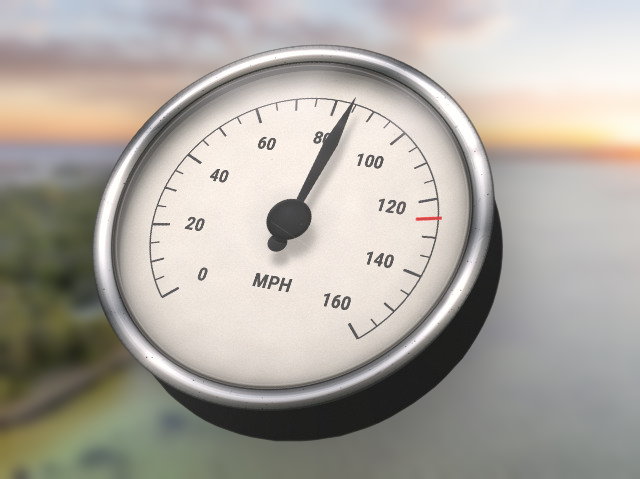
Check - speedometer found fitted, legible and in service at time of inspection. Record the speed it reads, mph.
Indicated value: 85 mph
